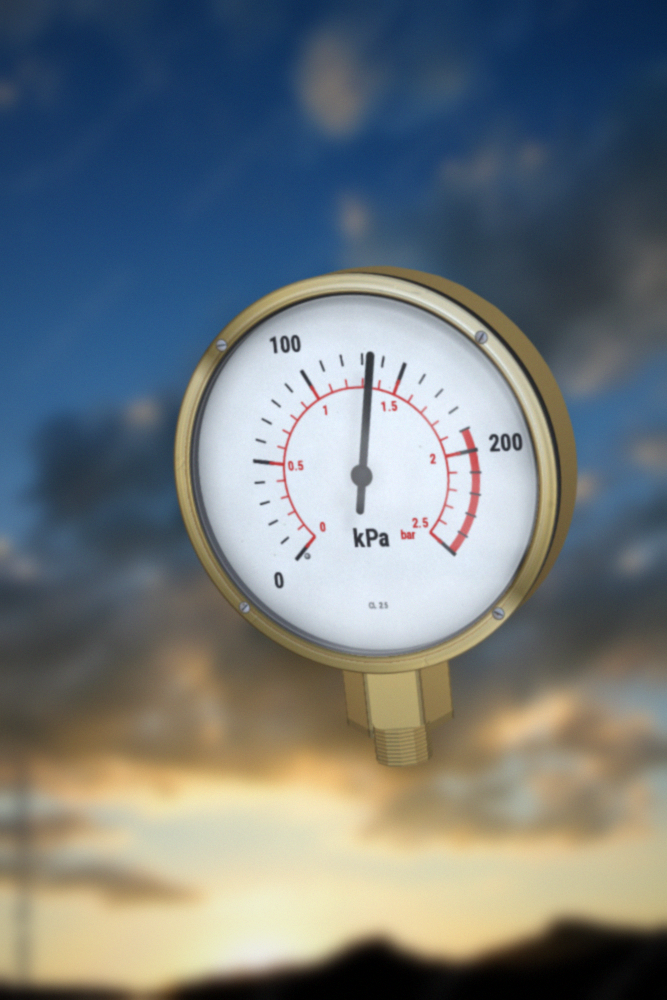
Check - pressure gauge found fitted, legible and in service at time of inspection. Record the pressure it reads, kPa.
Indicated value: 135 kPa
